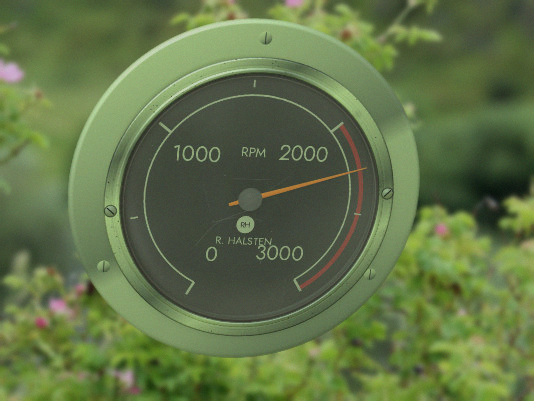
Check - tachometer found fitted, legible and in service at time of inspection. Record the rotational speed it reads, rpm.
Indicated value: 2250 rpm
